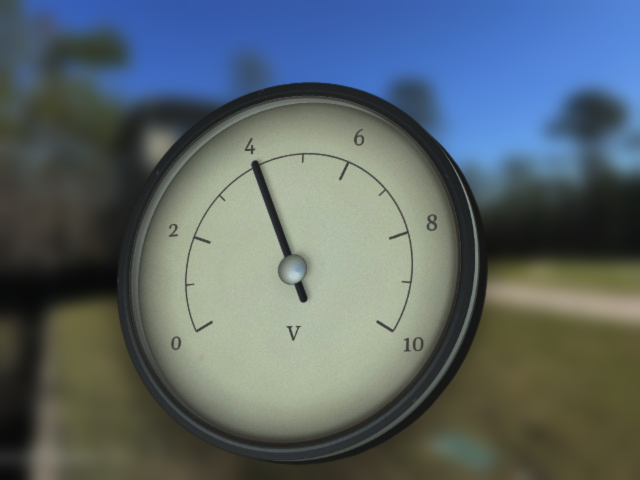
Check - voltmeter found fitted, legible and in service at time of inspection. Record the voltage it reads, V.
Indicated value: 4 V
